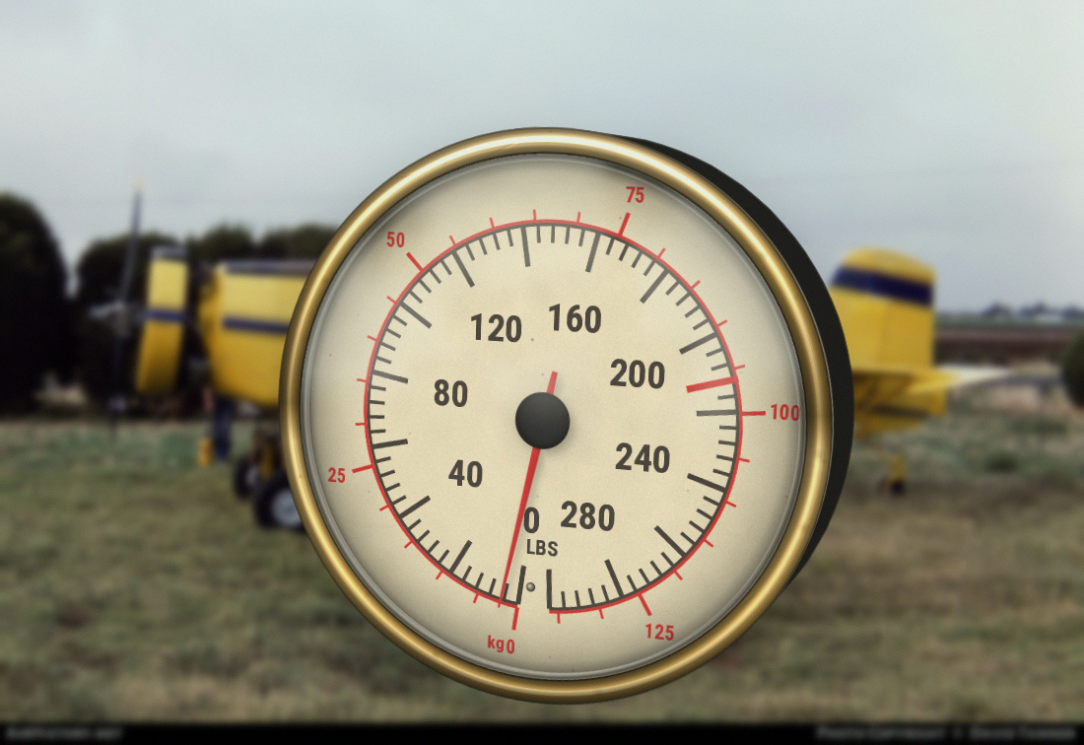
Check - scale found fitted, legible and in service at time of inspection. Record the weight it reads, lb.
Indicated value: 4 lb
